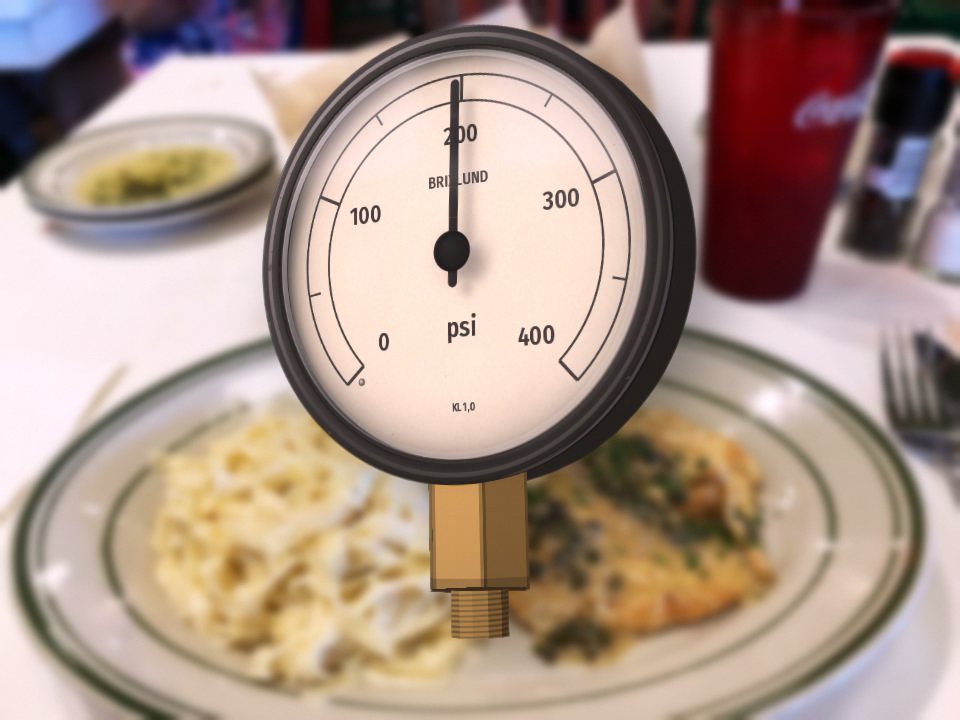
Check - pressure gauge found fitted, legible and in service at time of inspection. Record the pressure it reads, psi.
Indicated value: 200 psi
